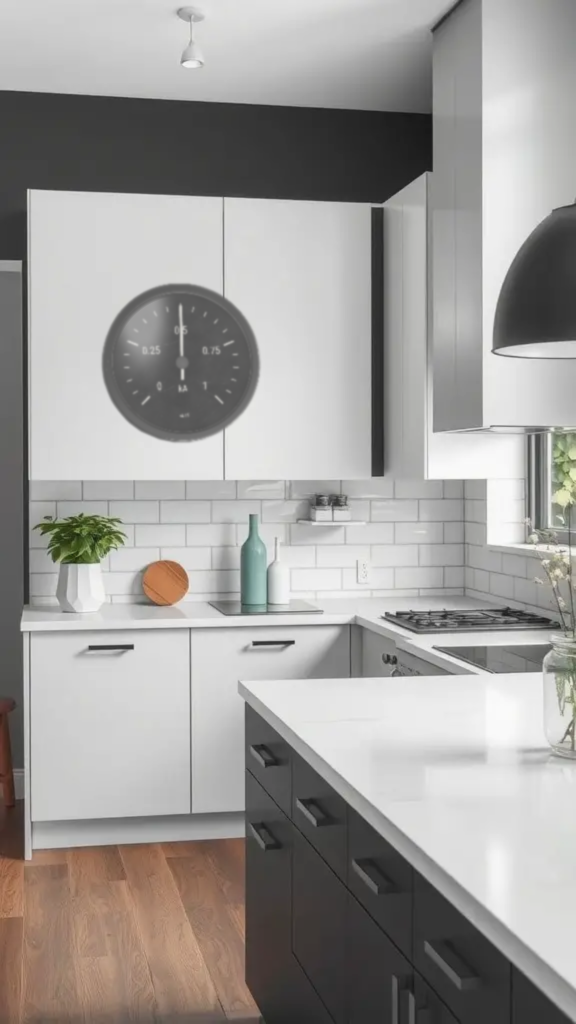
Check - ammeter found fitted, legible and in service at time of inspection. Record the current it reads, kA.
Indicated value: 0.5 kA
